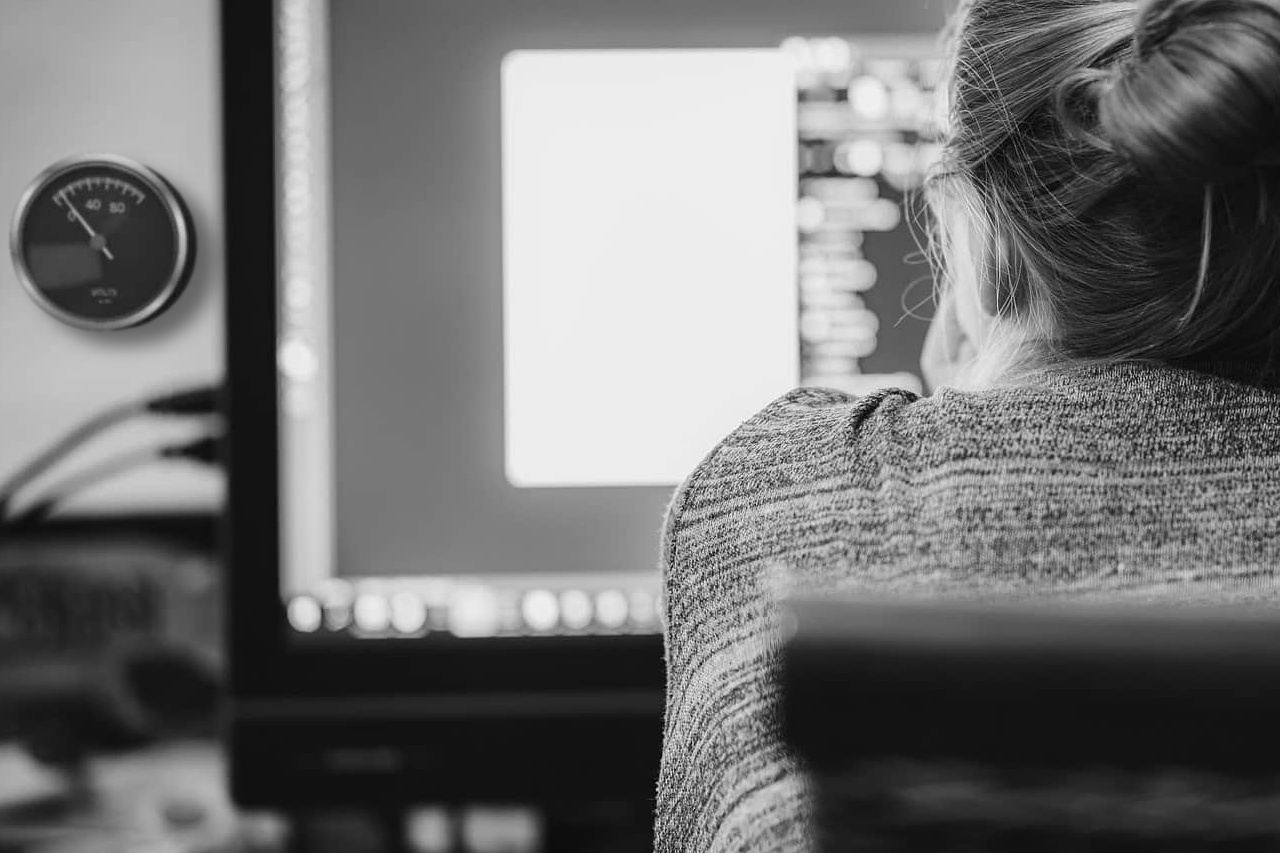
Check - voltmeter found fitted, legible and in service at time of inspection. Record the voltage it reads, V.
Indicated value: 10 V
